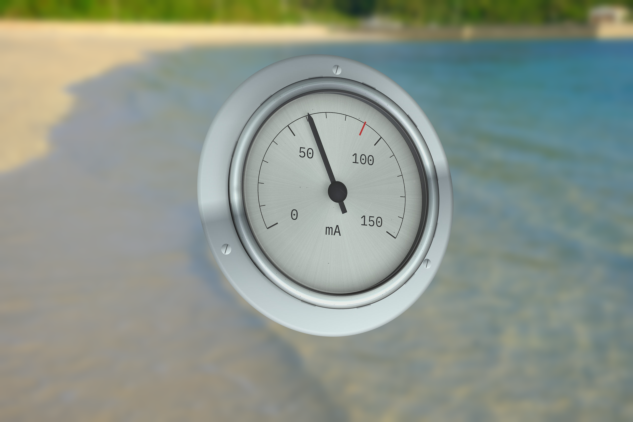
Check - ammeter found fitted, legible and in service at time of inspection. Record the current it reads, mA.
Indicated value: 60 mA
